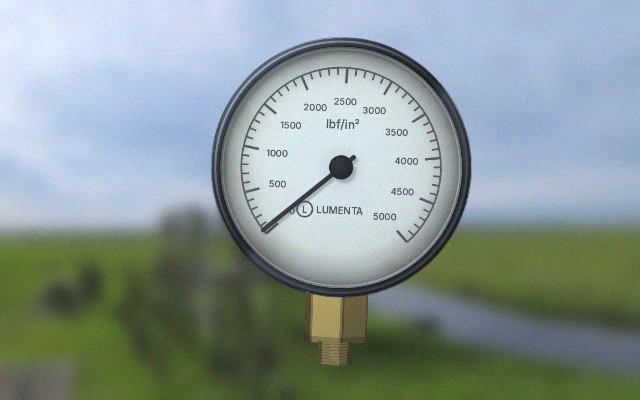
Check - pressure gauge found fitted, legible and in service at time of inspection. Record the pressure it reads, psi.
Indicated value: 50 psi
